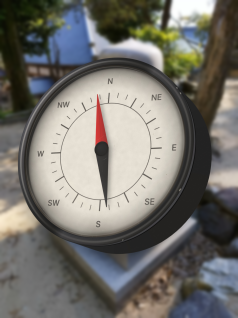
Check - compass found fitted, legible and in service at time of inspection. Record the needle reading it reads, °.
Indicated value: 350 °
